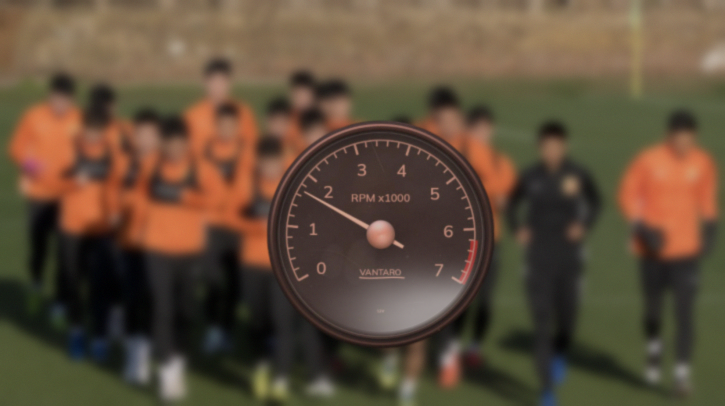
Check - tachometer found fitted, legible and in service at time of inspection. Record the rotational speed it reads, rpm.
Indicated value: 1700 rpm
